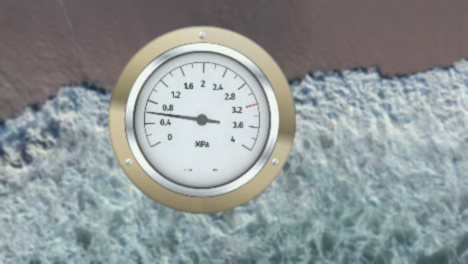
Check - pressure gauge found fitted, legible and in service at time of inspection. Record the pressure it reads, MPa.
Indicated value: 0.6 MPa
